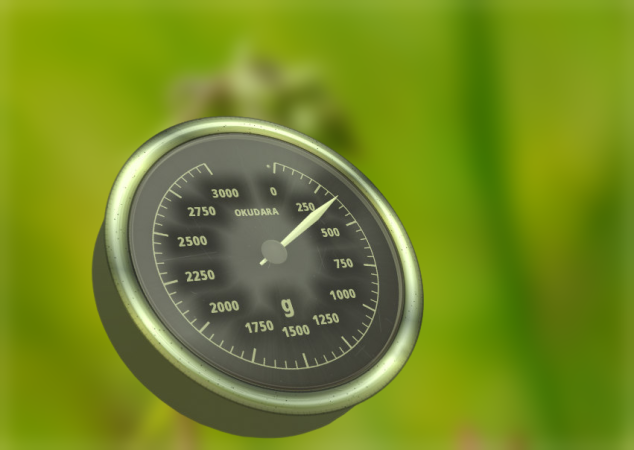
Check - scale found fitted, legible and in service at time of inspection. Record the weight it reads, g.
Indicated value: 350 g
